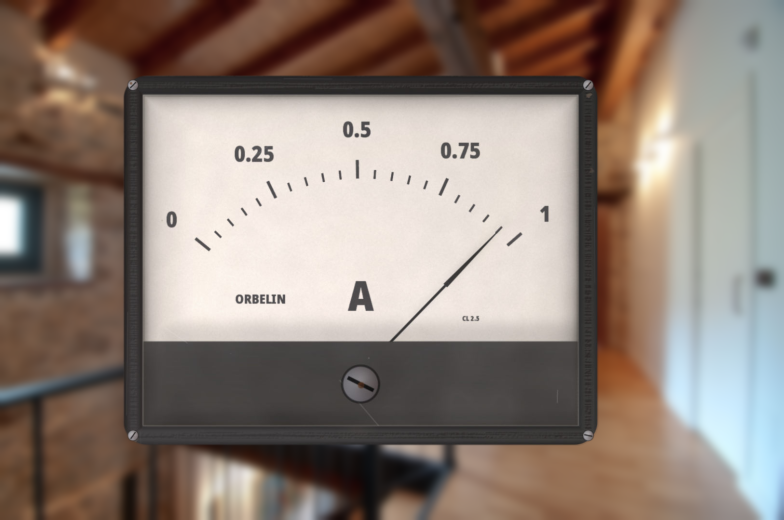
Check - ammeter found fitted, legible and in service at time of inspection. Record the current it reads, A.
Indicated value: 0.95 A
